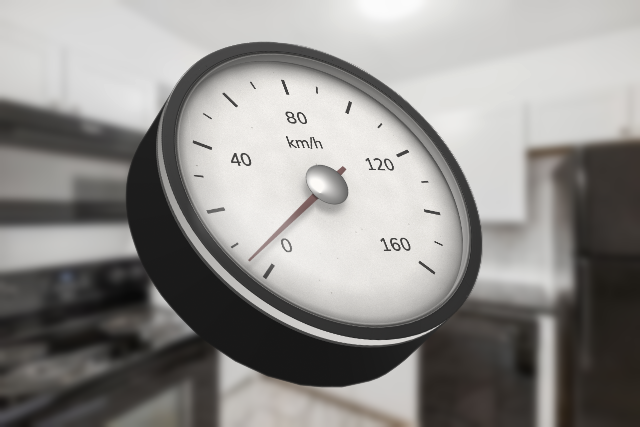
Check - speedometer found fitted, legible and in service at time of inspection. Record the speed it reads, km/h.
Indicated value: 5 km/h
